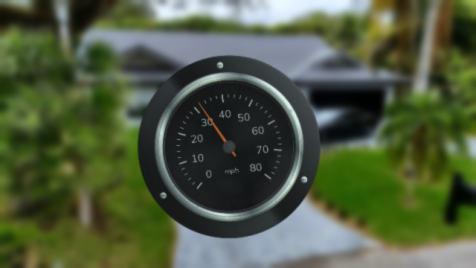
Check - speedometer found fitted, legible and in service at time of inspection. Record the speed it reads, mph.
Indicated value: 32 mph
